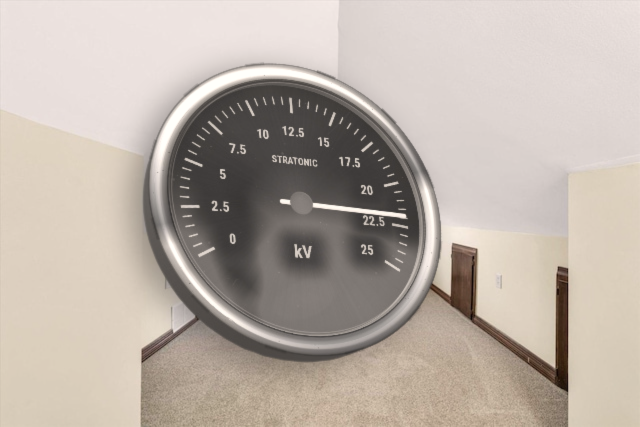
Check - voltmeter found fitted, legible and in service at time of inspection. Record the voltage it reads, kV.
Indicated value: 22 kV
